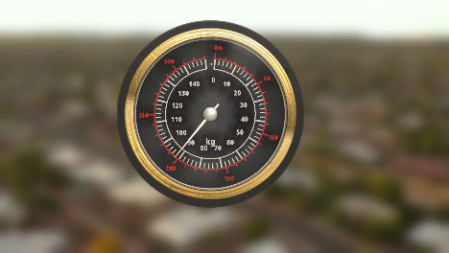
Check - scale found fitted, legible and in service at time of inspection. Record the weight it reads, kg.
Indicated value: 92 kg
